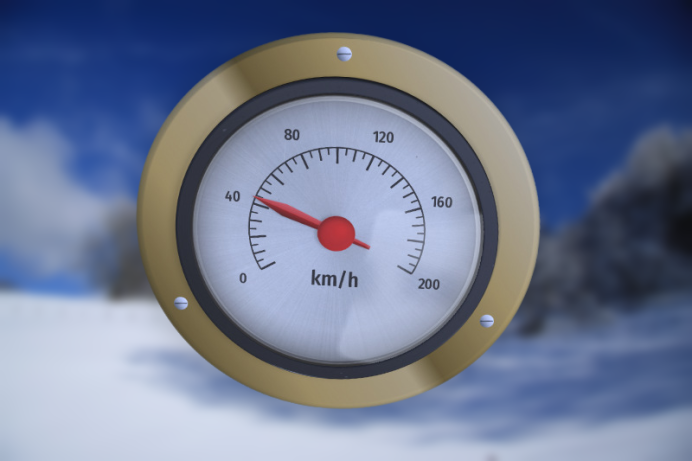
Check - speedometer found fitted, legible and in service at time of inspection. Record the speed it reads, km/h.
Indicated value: 45 km/h
